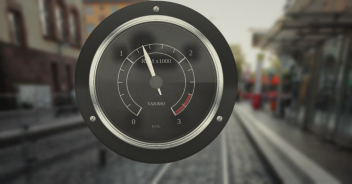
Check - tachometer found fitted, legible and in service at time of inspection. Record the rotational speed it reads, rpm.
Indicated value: 1300 rpm
